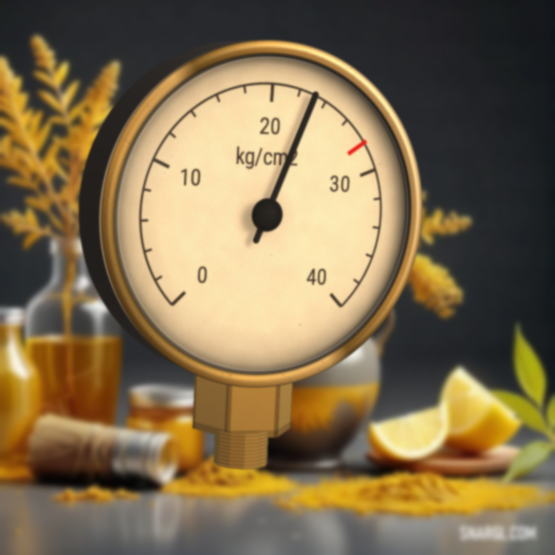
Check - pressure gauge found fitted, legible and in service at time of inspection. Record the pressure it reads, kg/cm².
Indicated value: 23 kg/cm²
